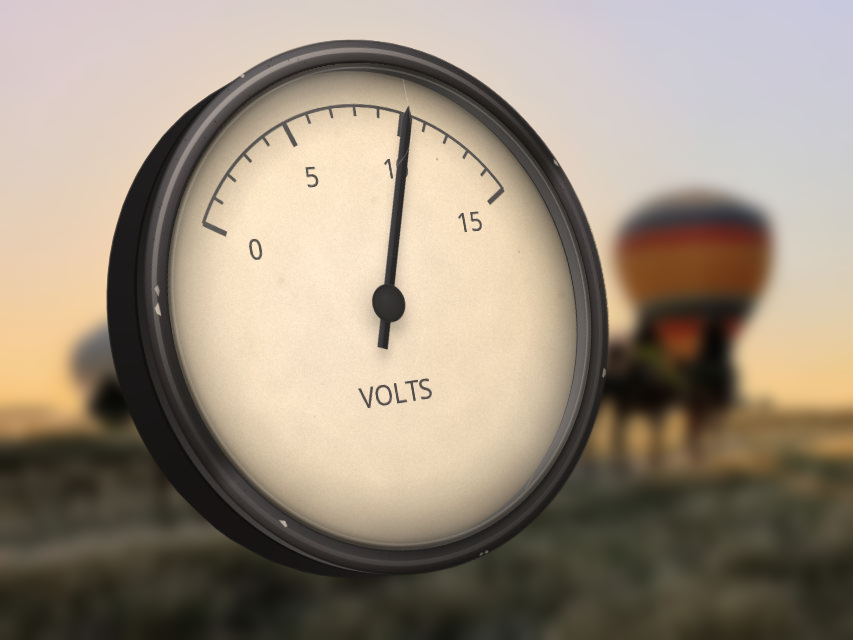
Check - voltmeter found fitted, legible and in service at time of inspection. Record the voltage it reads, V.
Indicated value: 10 V
